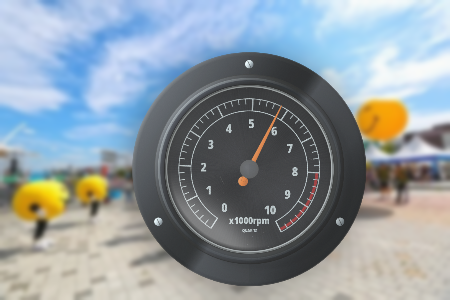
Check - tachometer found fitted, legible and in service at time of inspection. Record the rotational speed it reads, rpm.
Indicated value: 5800 rpm
